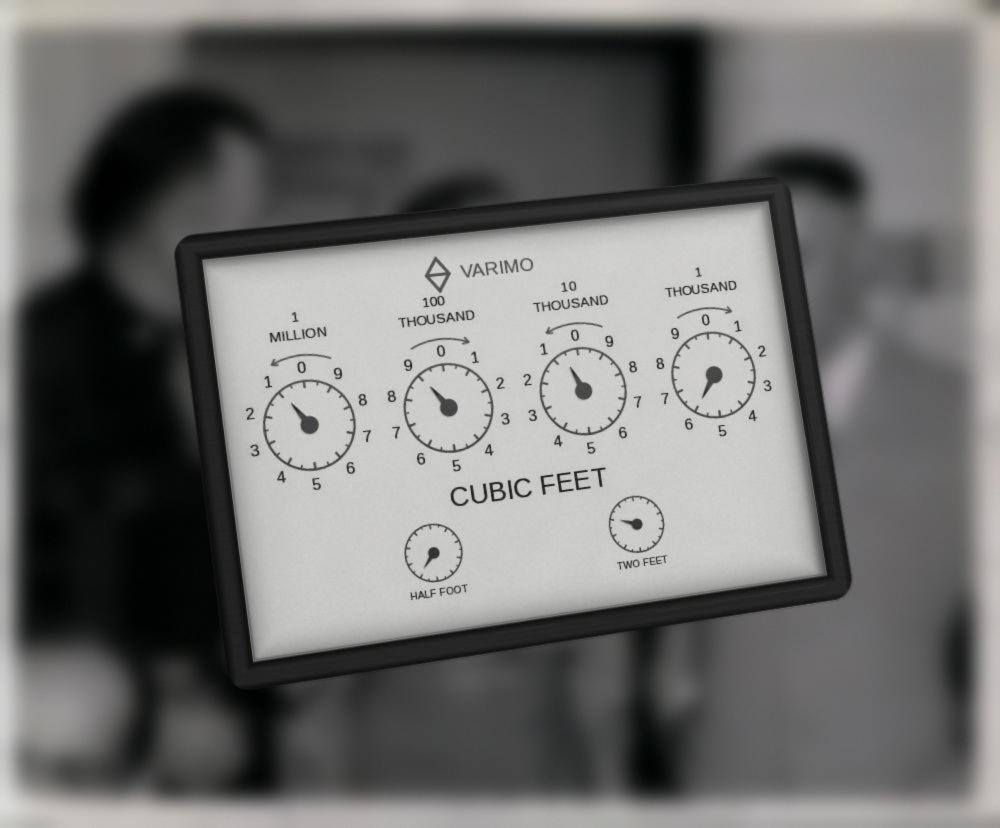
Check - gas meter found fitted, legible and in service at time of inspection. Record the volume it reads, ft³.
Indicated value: 90600 ft³
